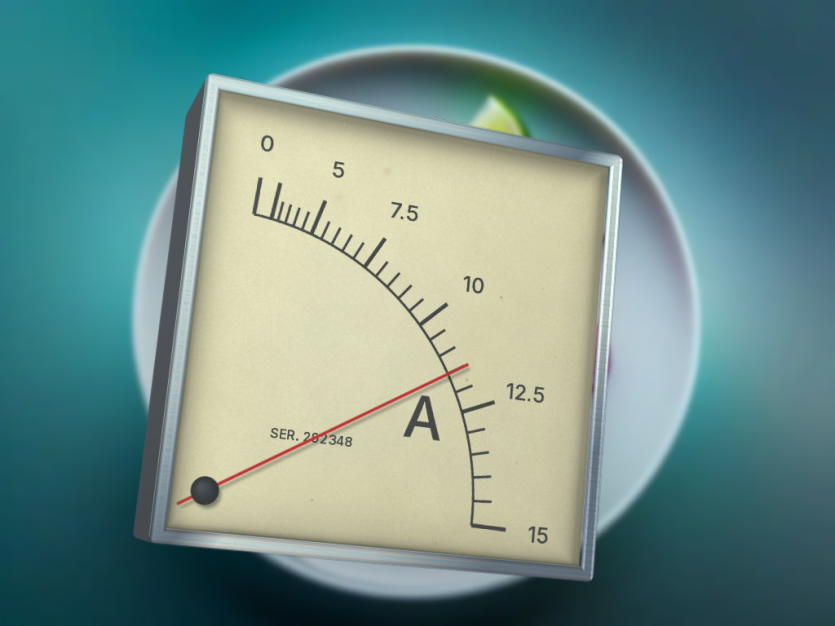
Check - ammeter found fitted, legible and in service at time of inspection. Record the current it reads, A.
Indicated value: 11.5 A
